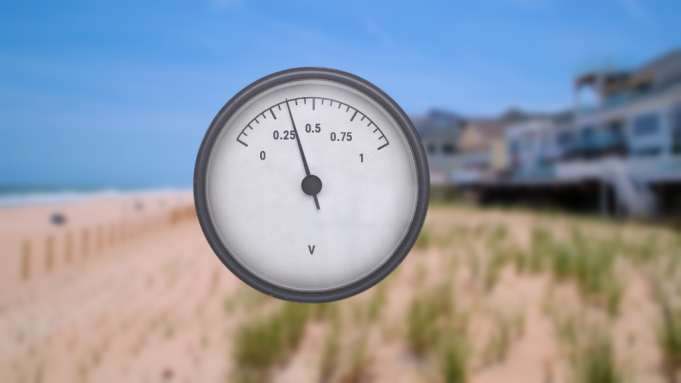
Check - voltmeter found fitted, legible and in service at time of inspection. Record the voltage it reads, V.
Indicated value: 0.35 V
